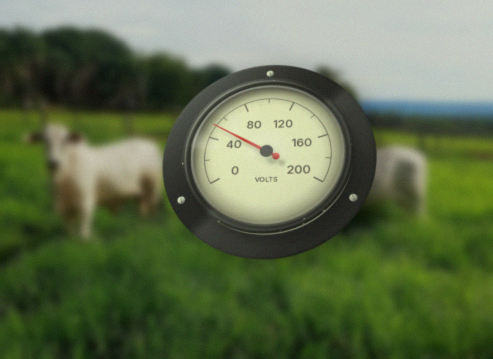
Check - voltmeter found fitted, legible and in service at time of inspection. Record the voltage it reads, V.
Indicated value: 50 V
